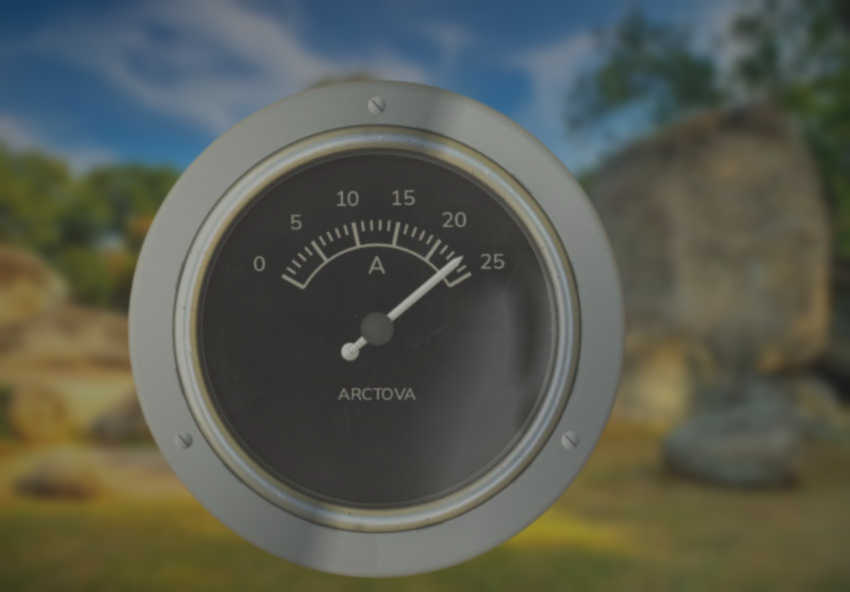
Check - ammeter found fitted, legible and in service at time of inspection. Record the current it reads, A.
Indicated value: 23 A
